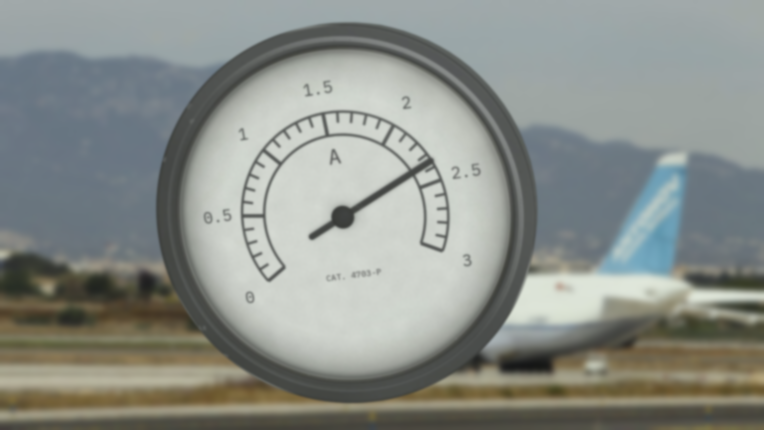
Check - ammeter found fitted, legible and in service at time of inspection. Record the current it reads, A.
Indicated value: 2.35 A
